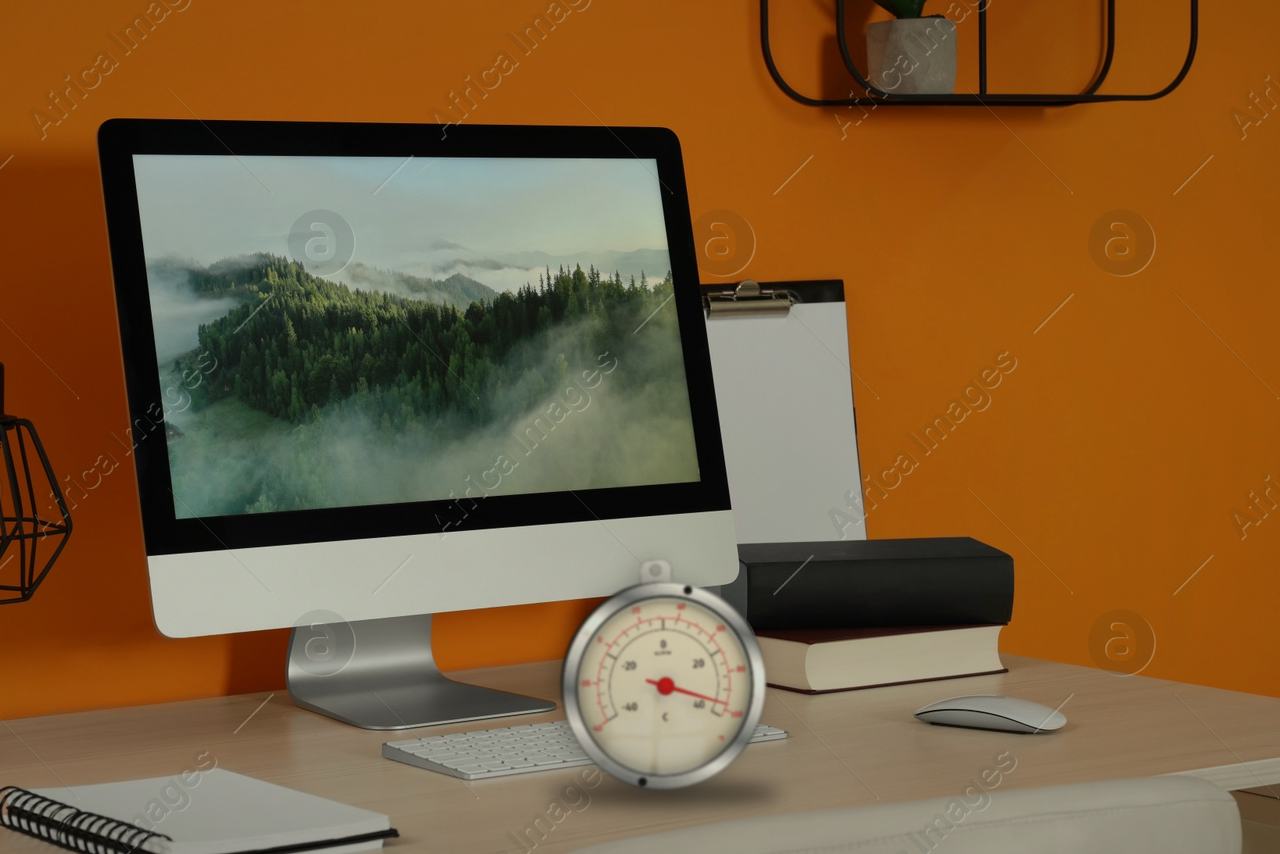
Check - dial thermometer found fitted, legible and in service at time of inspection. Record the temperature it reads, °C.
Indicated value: 36 °C
